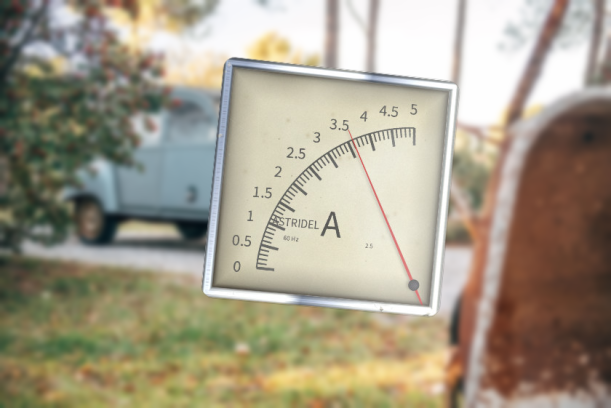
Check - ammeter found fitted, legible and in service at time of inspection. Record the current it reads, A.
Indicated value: 3.6 A
